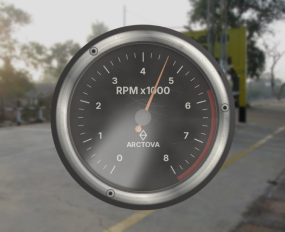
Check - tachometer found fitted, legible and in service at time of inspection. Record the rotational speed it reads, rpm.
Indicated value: 4600 rpm
